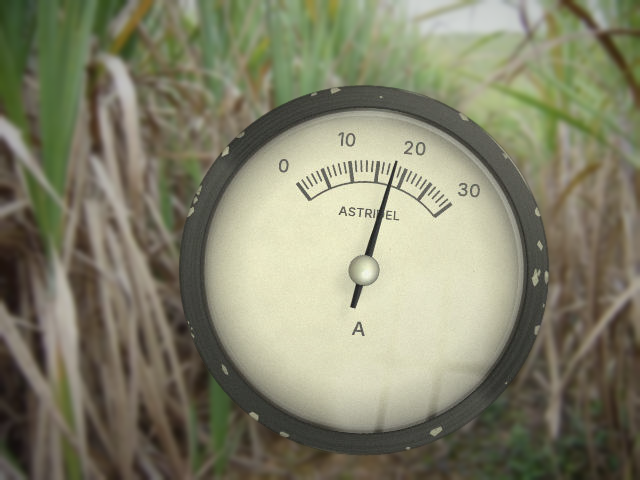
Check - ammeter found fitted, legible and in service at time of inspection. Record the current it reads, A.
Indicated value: 18 A
